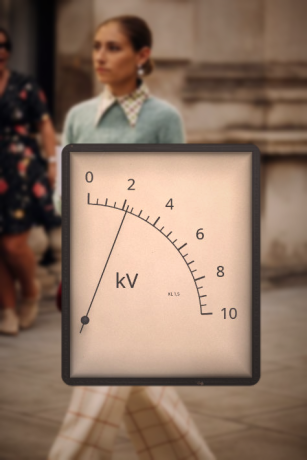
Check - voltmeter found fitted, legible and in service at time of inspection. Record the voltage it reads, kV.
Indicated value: 2.25 kV
